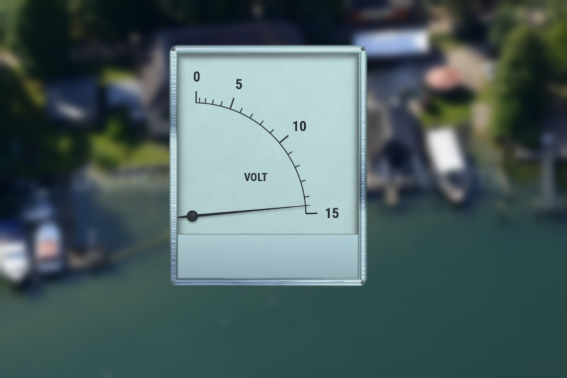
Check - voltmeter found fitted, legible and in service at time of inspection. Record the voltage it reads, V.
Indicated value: 14.5 V
